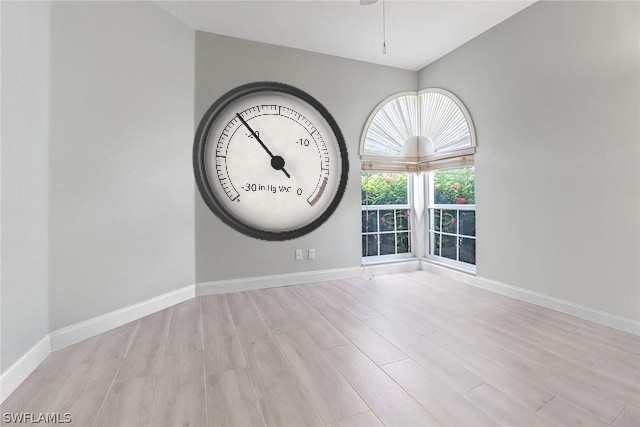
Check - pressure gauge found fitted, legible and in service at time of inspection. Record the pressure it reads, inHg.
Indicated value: -20 inHg
